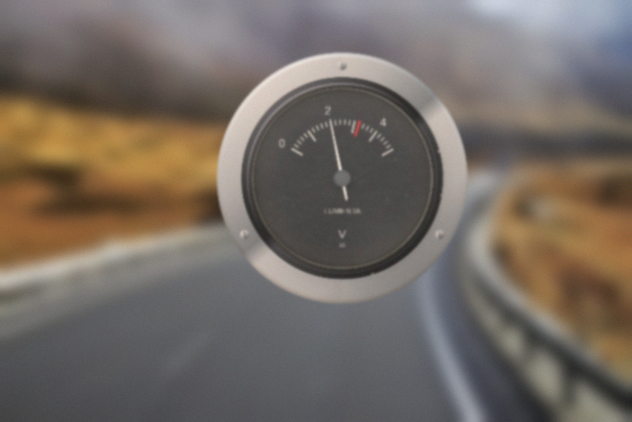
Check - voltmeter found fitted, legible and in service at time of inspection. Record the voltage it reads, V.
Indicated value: 2 V
